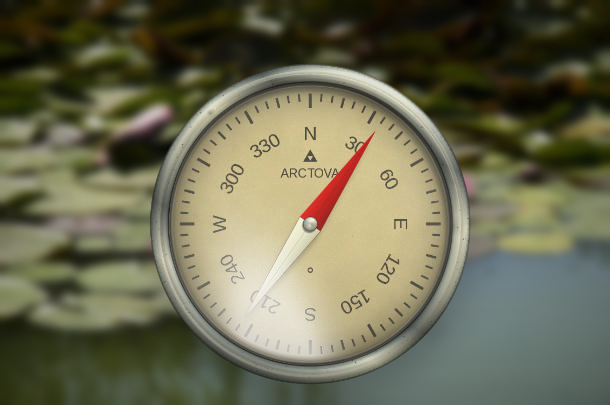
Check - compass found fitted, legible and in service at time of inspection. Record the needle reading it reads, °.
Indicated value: 35 °
